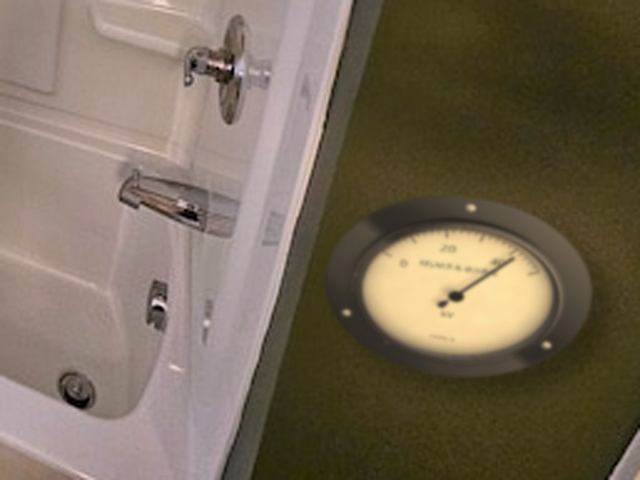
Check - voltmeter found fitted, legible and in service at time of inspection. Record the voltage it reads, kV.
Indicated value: 40 kV
